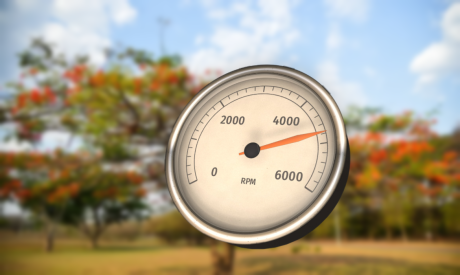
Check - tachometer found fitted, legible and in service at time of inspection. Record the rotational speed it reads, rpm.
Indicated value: 4800 rpm
